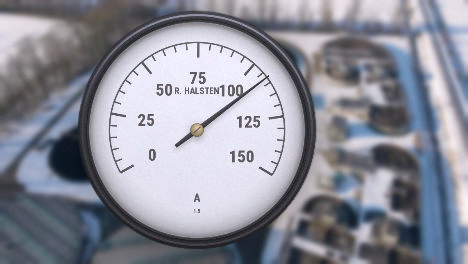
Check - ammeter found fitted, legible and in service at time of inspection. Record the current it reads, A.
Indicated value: 107.5 A
